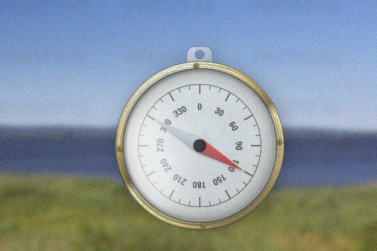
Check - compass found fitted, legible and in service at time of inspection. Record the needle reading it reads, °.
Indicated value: 120 °
